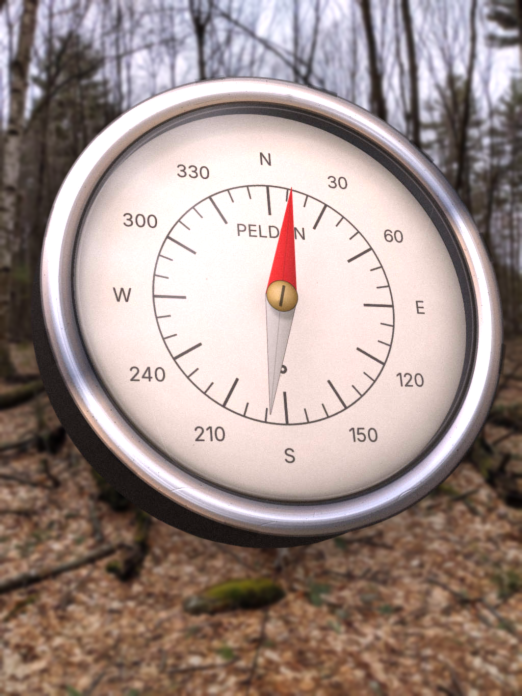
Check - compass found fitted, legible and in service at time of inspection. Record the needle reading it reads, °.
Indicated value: 10 °
